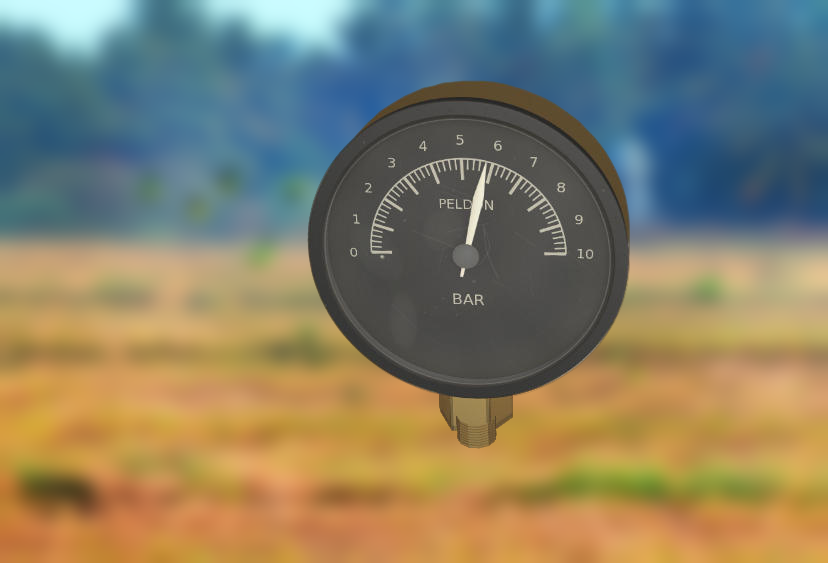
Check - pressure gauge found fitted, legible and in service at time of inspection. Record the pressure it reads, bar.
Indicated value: 5.8 bar
